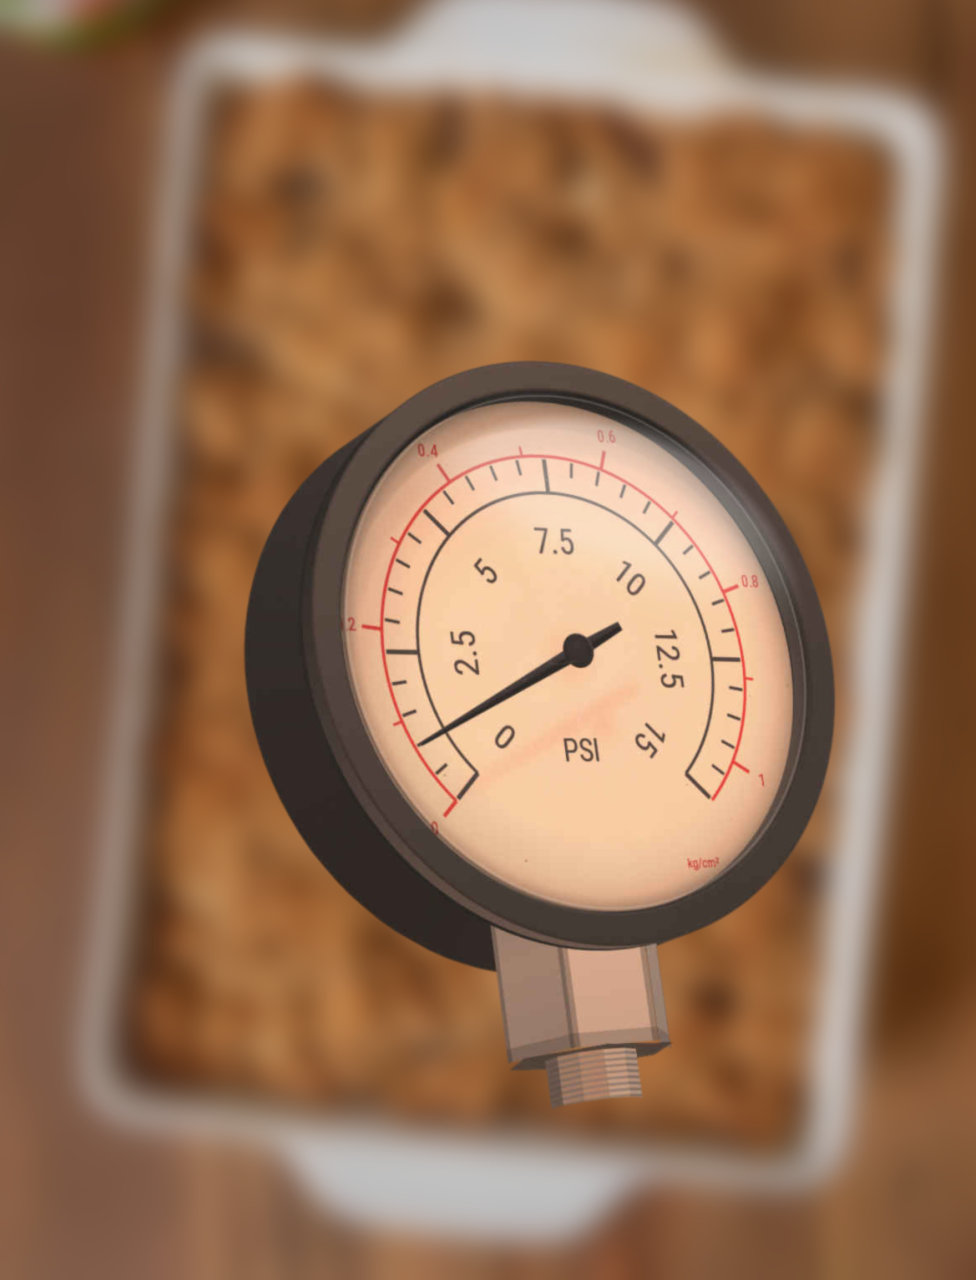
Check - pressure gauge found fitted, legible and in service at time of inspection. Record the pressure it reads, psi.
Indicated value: 1 psi
